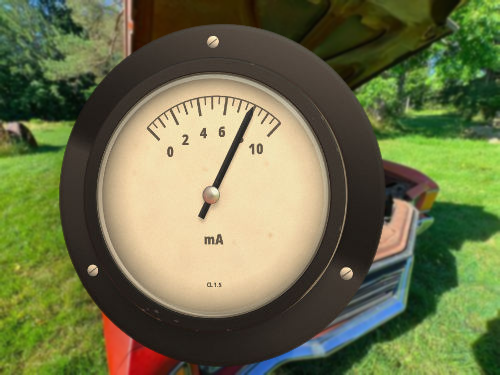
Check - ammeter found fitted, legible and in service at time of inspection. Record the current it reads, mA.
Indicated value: 8 mA
